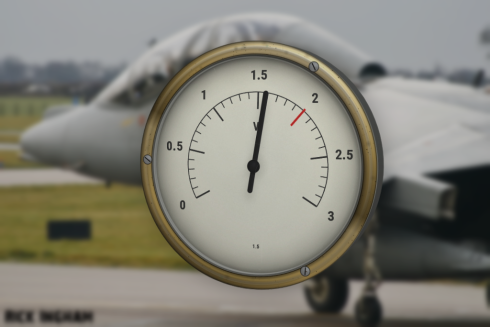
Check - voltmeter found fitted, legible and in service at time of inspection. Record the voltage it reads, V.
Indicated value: 1.6 V
